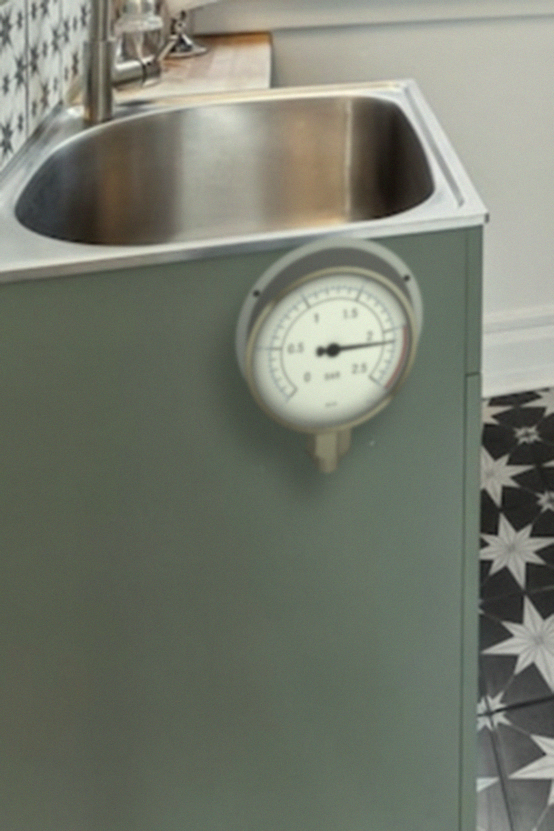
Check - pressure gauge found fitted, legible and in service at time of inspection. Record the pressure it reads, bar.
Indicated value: 2.1 bar
